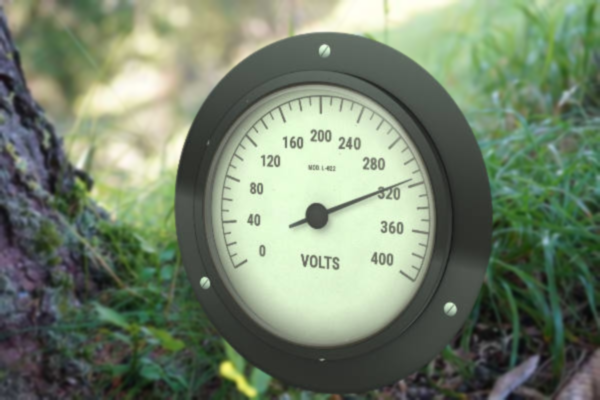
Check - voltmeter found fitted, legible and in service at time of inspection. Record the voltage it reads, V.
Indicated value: 315 V
